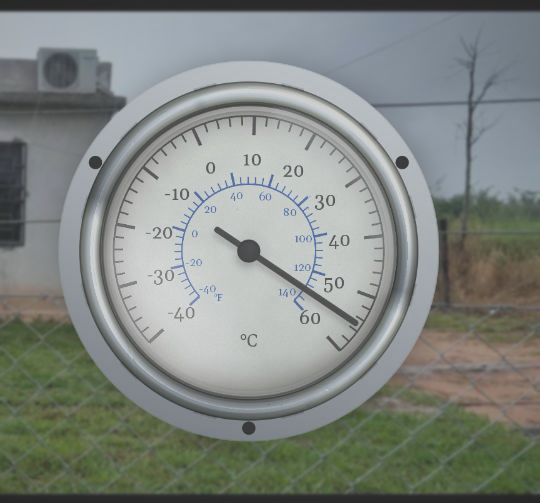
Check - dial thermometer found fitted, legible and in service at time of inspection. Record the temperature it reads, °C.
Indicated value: 55 °C
